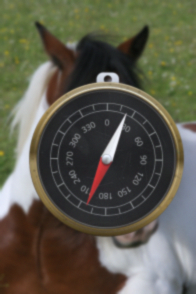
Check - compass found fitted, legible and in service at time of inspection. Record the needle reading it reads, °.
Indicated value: 202.5 °
